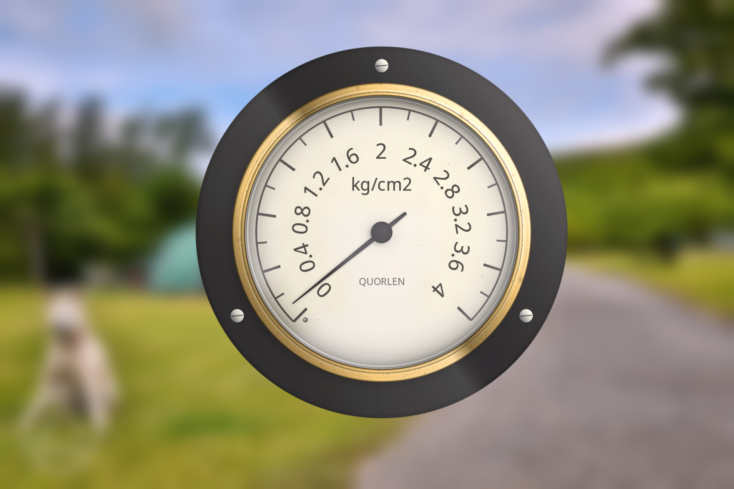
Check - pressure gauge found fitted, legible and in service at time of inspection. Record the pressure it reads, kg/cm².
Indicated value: 0.1 kg/cm²
